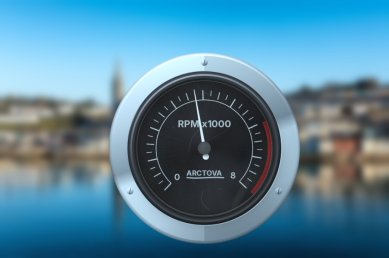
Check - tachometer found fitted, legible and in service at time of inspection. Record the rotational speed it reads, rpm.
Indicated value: 3750 rpm
